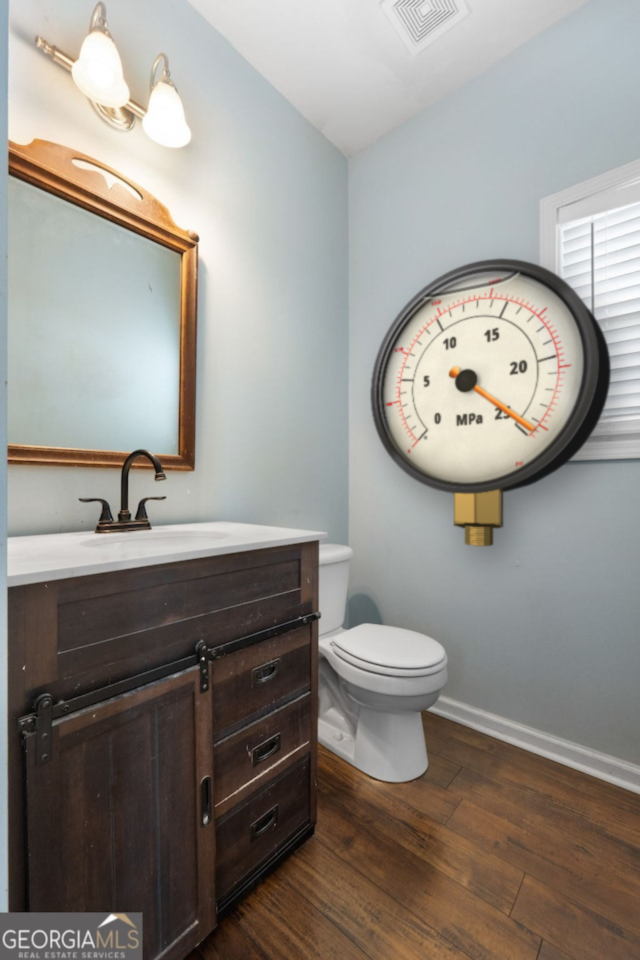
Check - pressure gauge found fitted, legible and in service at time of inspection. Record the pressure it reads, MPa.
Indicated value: 24.5 MPa
